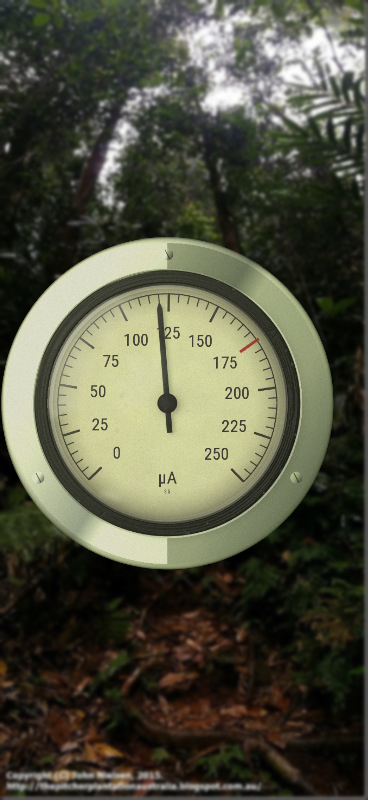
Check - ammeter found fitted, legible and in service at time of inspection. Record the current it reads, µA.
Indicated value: 120 µA
